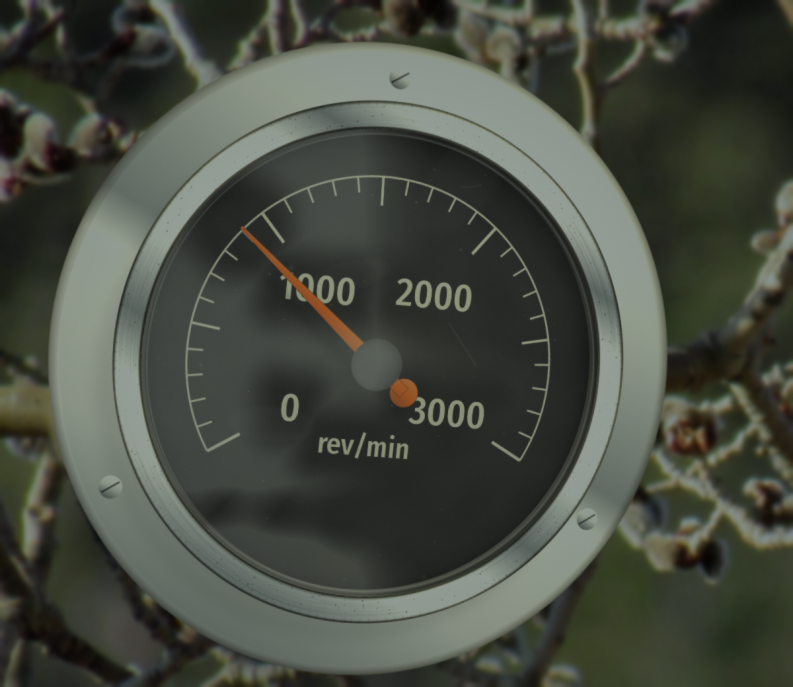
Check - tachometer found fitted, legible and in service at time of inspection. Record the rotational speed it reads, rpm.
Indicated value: 900 rpm
